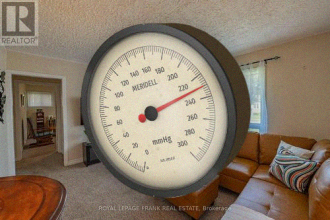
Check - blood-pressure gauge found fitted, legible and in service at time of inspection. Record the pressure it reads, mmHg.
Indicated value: 230 mmHg
